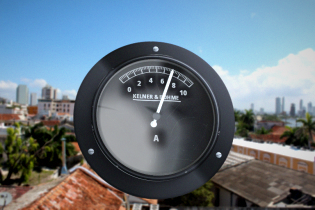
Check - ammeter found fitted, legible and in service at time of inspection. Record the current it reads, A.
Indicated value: 7 A
